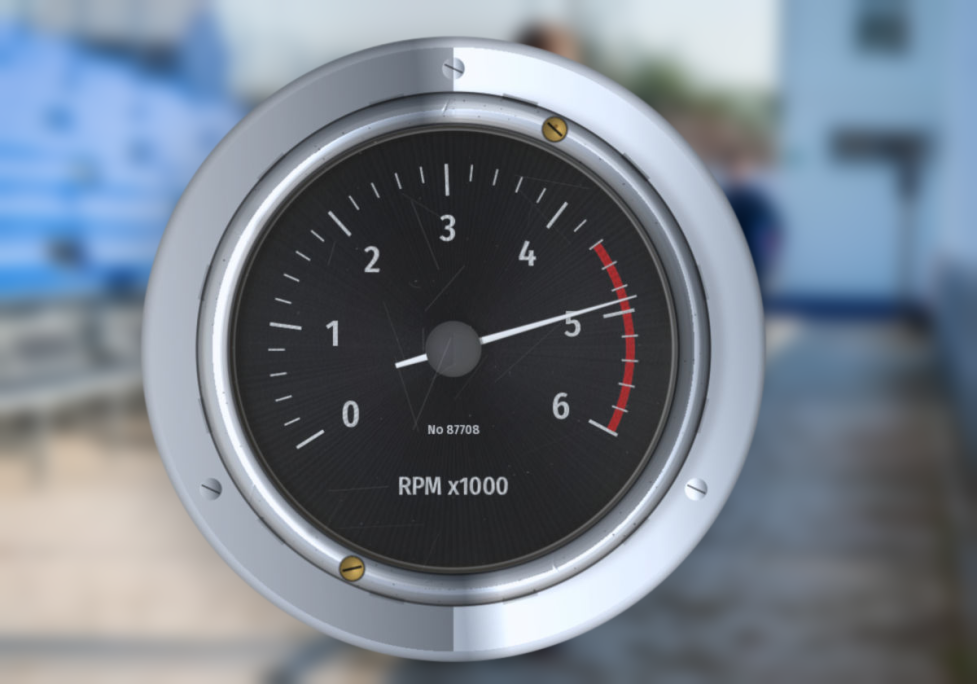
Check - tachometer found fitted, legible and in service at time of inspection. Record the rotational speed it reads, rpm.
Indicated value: 4900 rpm
